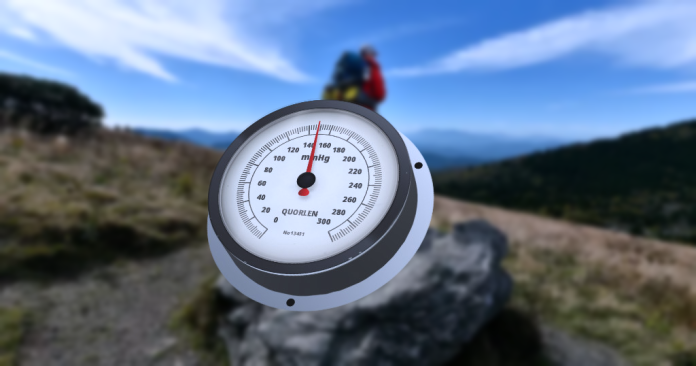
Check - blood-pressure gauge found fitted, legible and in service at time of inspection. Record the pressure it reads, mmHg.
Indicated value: 150 mmHg
